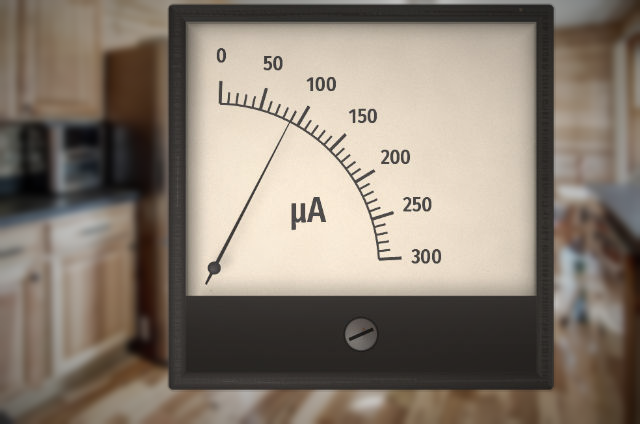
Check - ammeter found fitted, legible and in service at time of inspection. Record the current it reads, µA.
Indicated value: 90 µA
